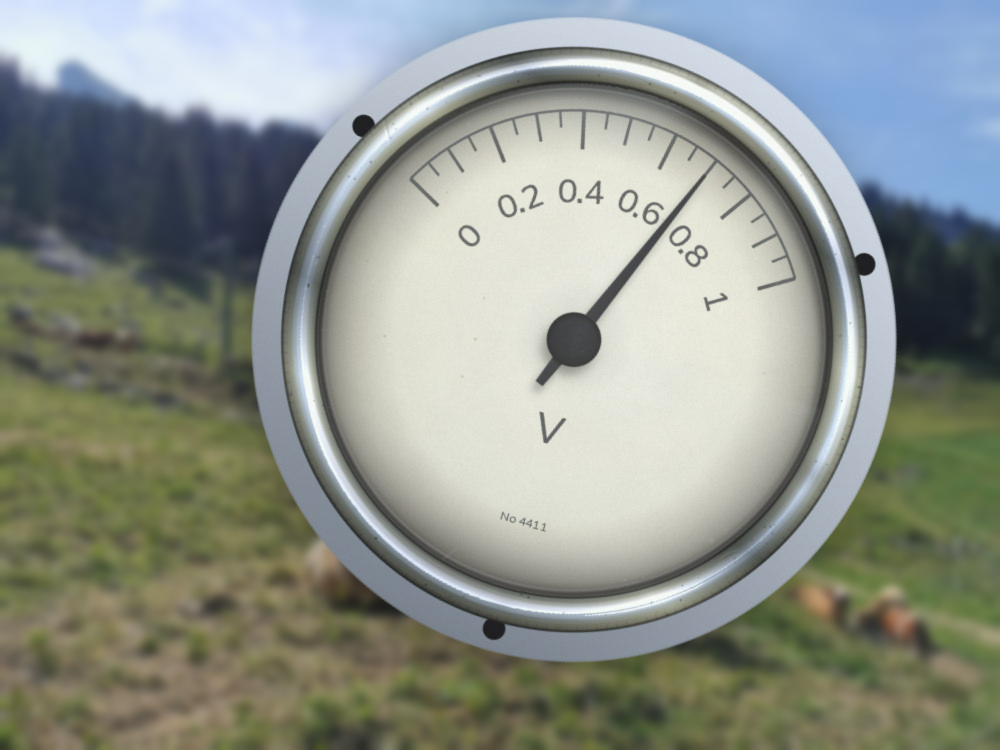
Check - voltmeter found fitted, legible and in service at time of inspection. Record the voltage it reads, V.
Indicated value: 0.7 V
